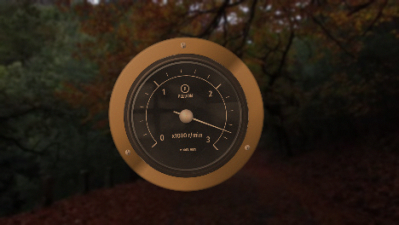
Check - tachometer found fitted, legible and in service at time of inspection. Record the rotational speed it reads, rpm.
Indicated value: 2700 rpm
